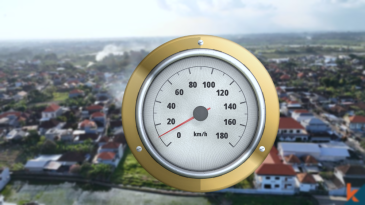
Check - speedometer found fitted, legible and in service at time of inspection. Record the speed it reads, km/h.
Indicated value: 10 km/h
